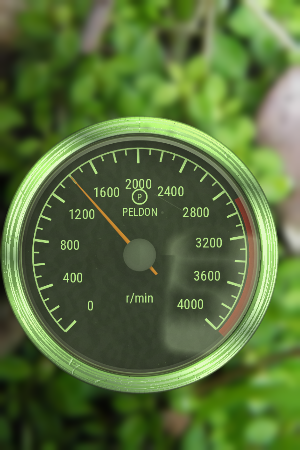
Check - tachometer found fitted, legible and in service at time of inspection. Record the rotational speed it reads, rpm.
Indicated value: 1400 rpm
